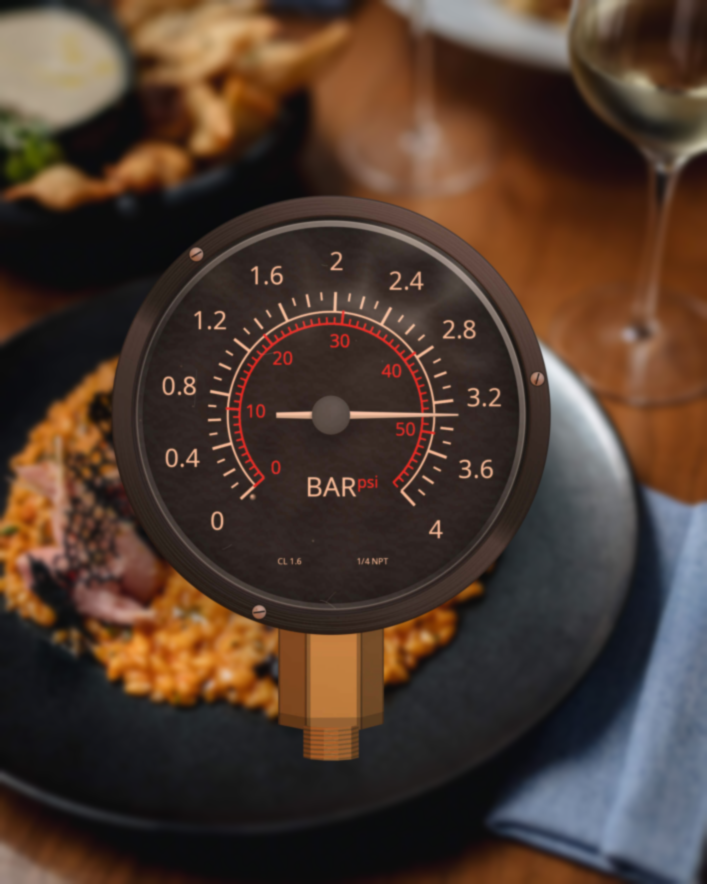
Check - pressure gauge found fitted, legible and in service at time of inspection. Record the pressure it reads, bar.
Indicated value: 3.3 bar
